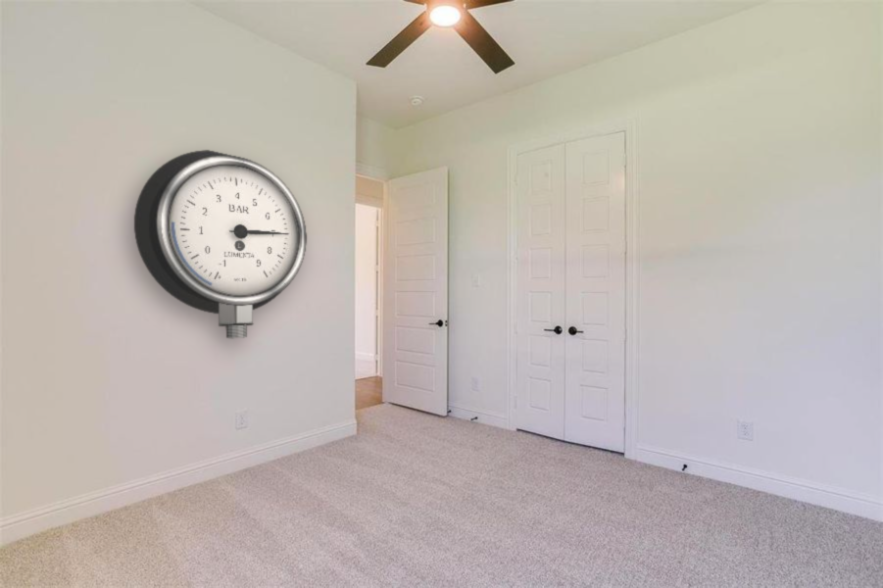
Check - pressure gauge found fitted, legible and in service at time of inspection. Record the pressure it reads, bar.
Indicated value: 7 bar
